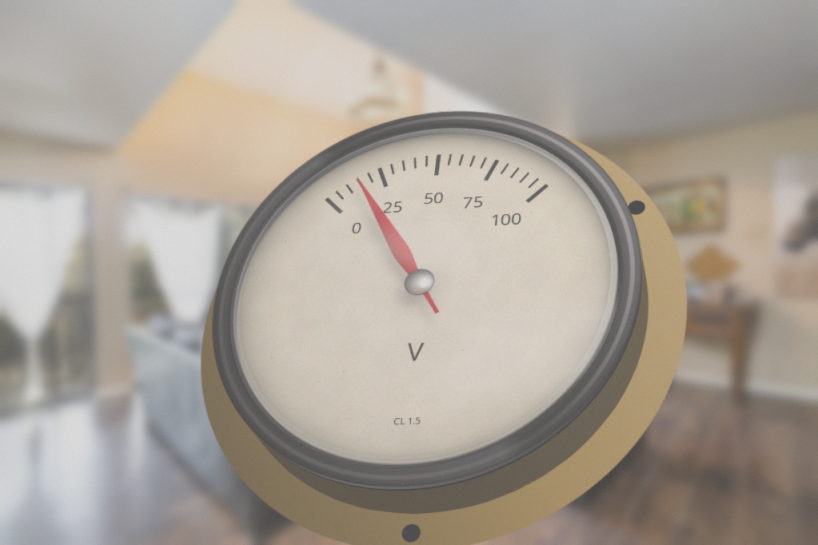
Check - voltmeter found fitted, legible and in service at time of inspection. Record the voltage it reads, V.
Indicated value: 15 V
